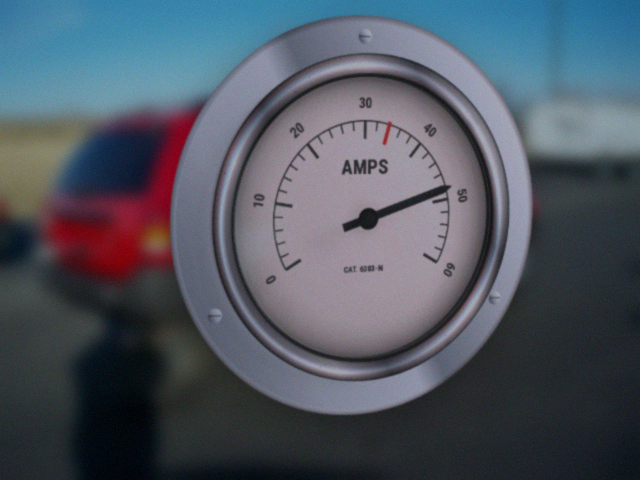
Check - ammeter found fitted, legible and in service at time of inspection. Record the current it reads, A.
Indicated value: 48 A
